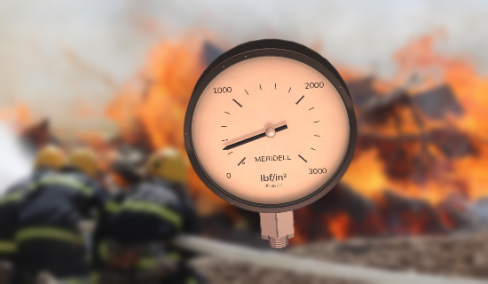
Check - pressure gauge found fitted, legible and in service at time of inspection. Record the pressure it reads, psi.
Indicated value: 300 psi
